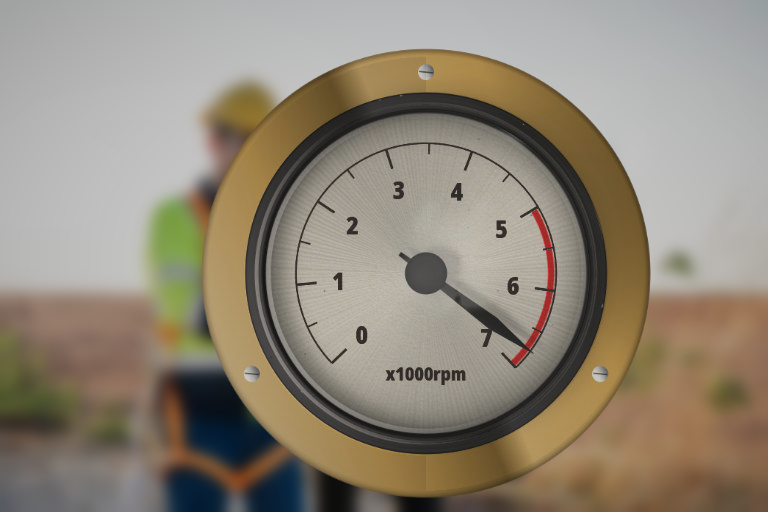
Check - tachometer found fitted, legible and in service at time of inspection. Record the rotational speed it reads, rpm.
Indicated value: 6750 rpm
